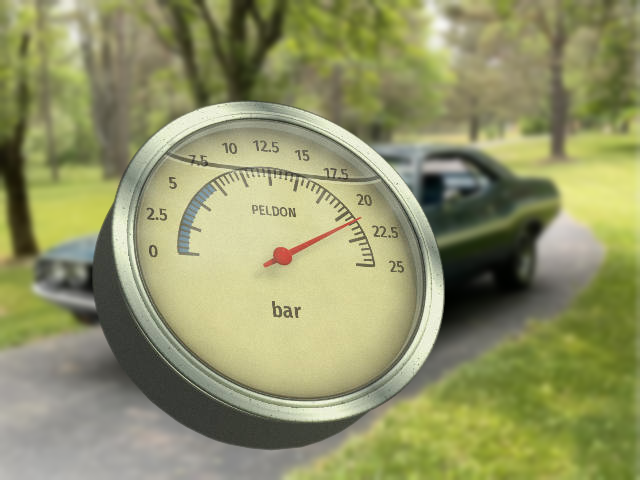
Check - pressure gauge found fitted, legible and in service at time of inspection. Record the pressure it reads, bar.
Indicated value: 21 bar
